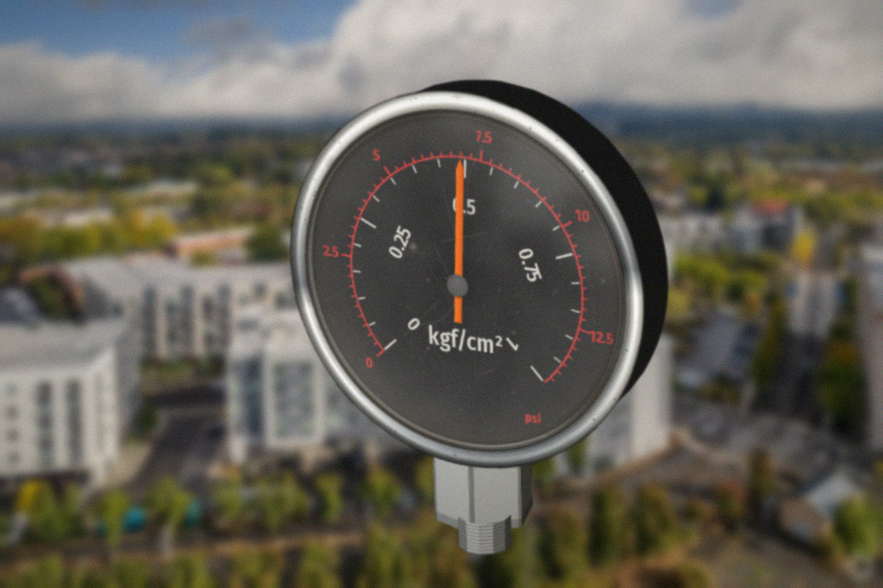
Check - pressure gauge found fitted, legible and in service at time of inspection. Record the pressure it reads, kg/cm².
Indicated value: 0.5 kg/cm²
